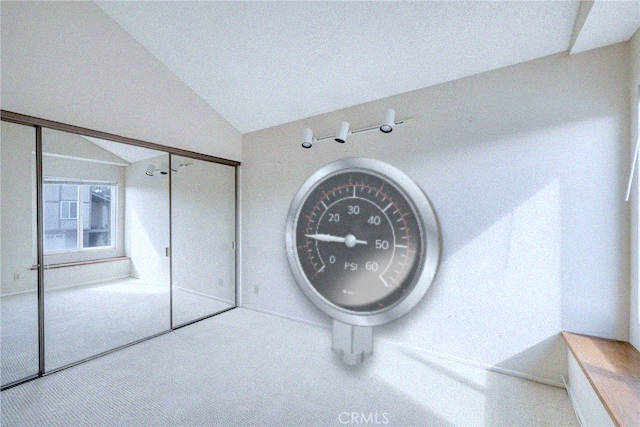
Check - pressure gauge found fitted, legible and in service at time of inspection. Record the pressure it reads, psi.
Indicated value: 10 psi
